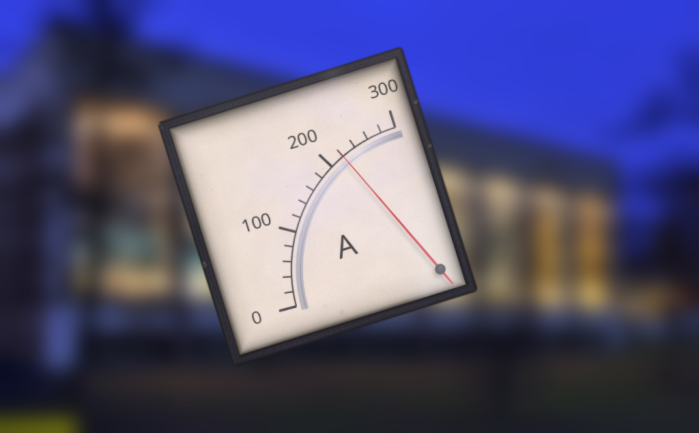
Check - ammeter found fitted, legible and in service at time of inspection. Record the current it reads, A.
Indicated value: 220 A
